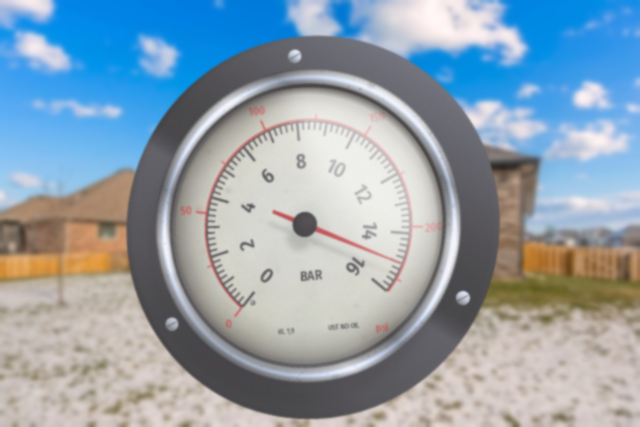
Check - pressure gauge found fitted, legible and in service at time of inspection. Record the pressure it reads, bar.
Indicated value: 15 bar
